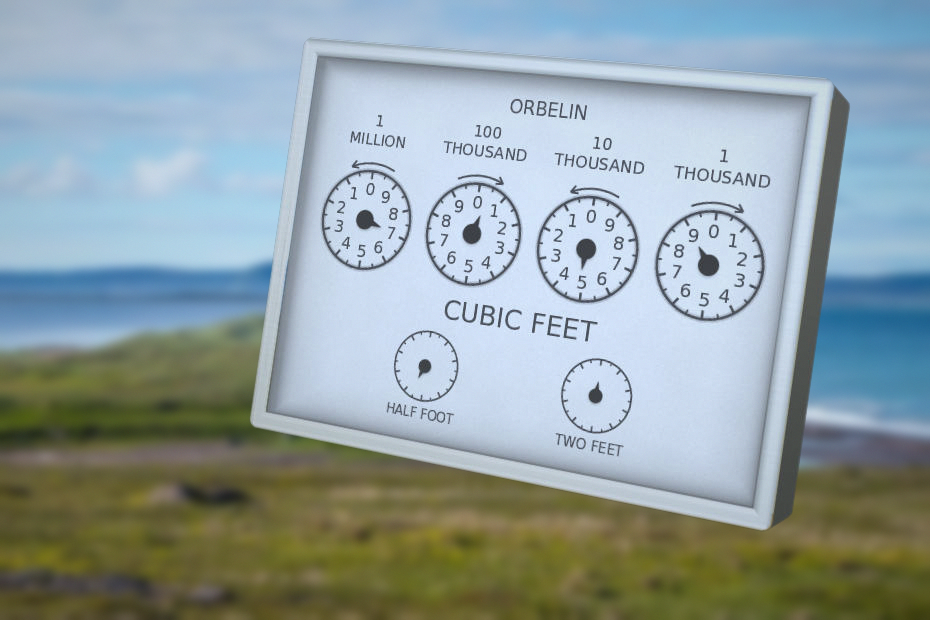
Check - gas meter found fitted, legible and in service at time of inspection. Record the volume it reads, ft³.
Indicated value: 704900 ft³
